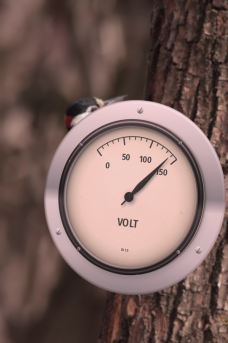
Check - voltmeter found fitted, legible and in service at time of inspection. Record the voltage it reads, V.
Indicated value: 140 V
